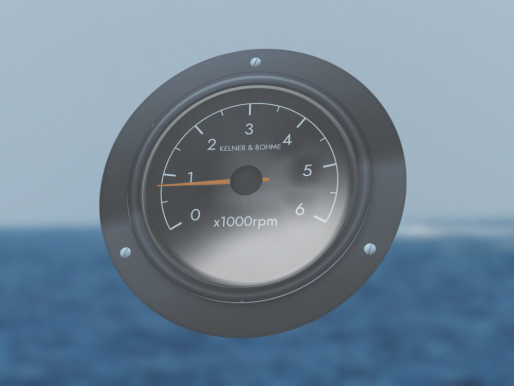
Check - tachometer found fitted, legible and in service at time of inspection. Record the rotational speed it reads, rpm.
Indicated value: 750 rpm
